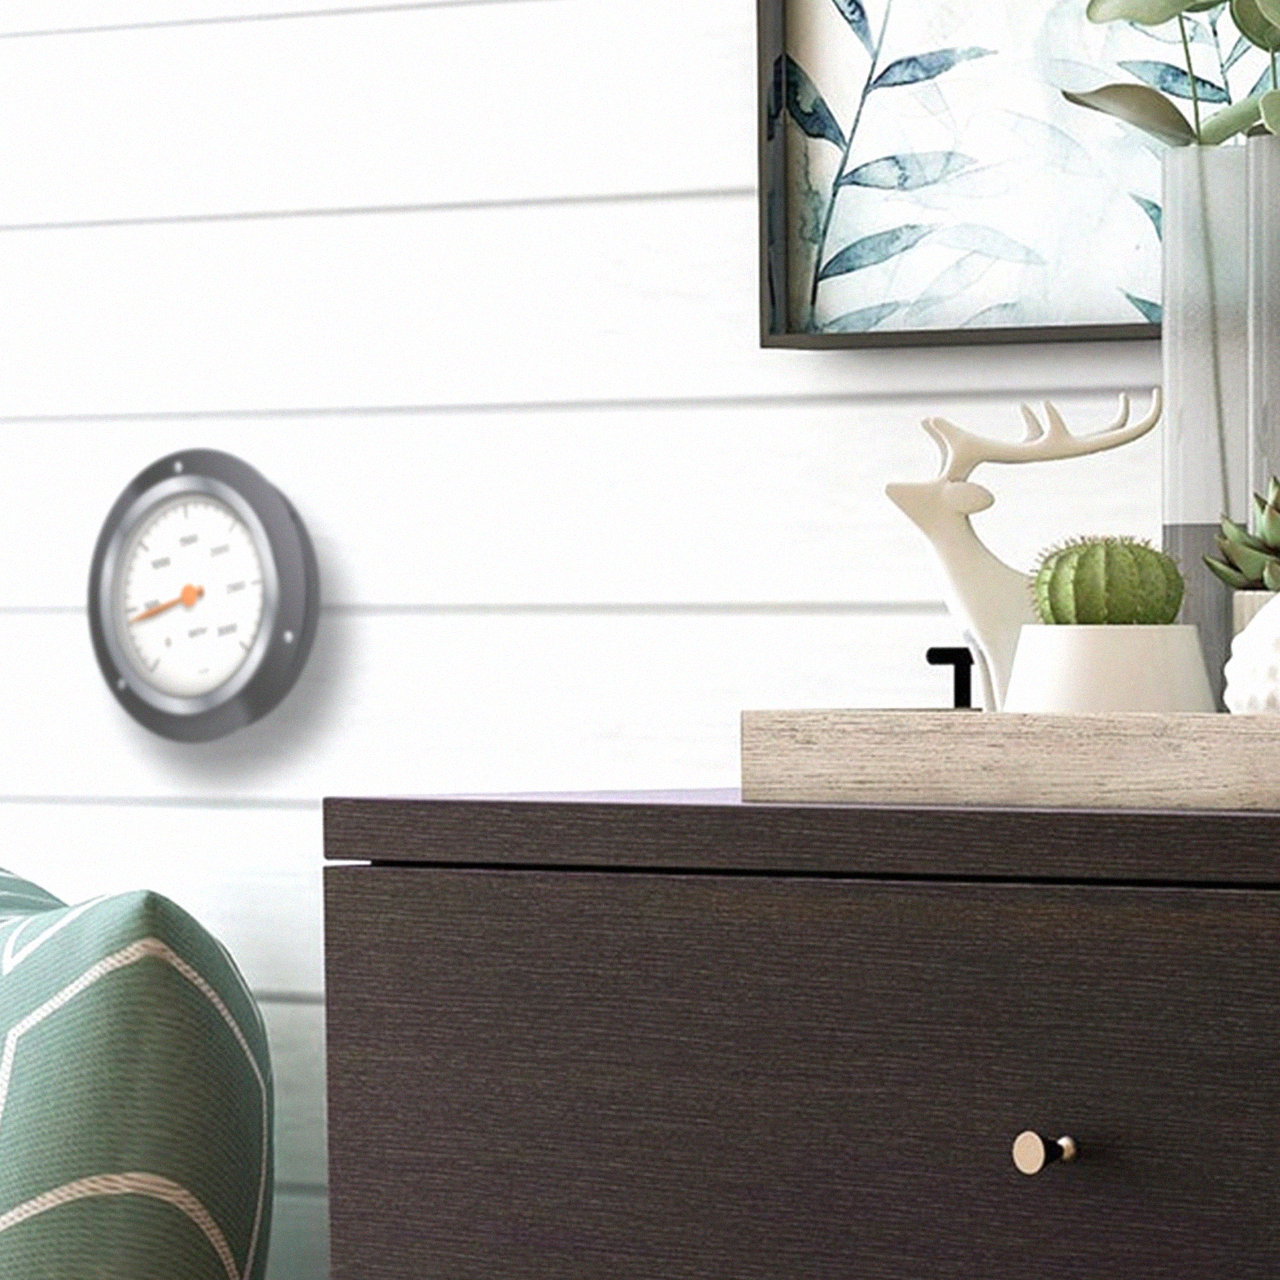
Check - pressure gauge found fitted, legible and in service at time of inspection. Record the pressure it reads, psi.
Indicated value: 400 psi
